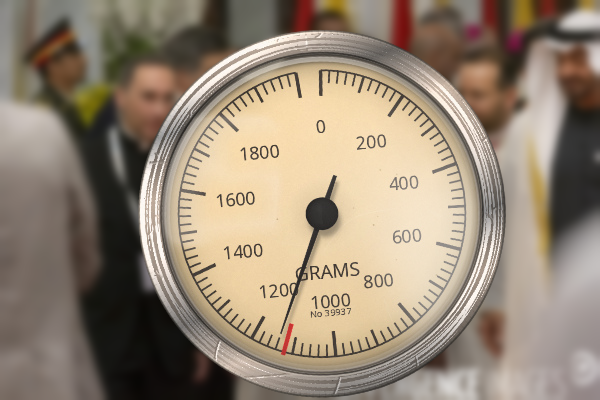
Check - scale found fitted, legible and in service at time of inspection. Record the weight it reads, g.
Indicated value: 1140 g
